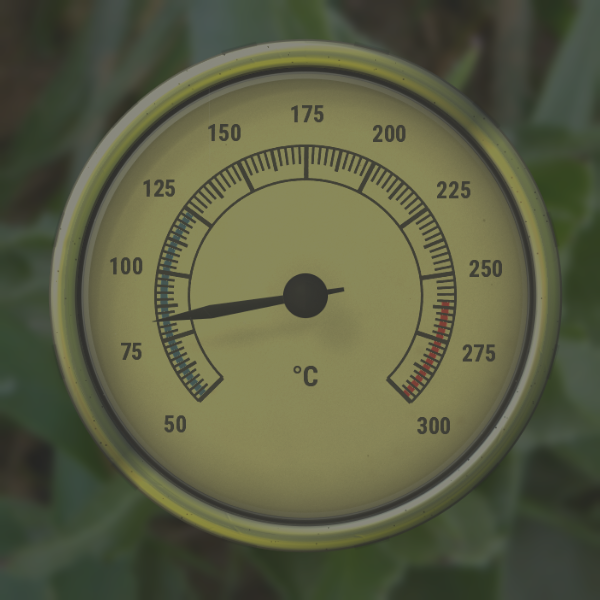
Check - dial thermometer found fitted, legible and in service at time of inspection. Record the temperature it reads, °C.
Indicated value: 82.5 °C
